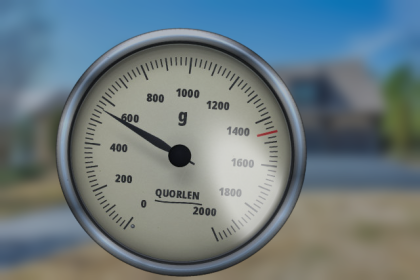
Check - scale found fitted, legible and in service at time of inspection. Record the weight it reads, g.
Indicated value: 560 g
